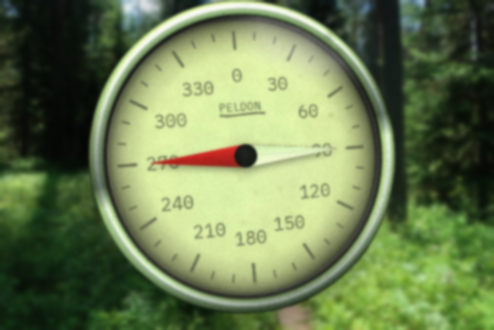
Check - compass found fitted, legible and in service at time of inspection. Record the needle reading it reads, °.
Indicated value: 270 °
